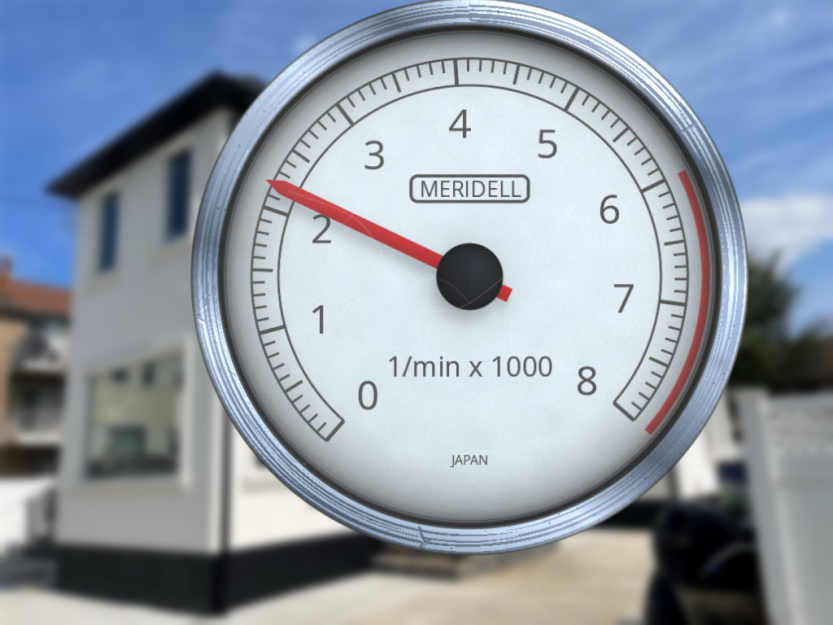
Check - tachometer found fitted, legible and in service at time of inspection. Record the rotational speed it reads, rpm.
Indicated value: 2200 rpm
